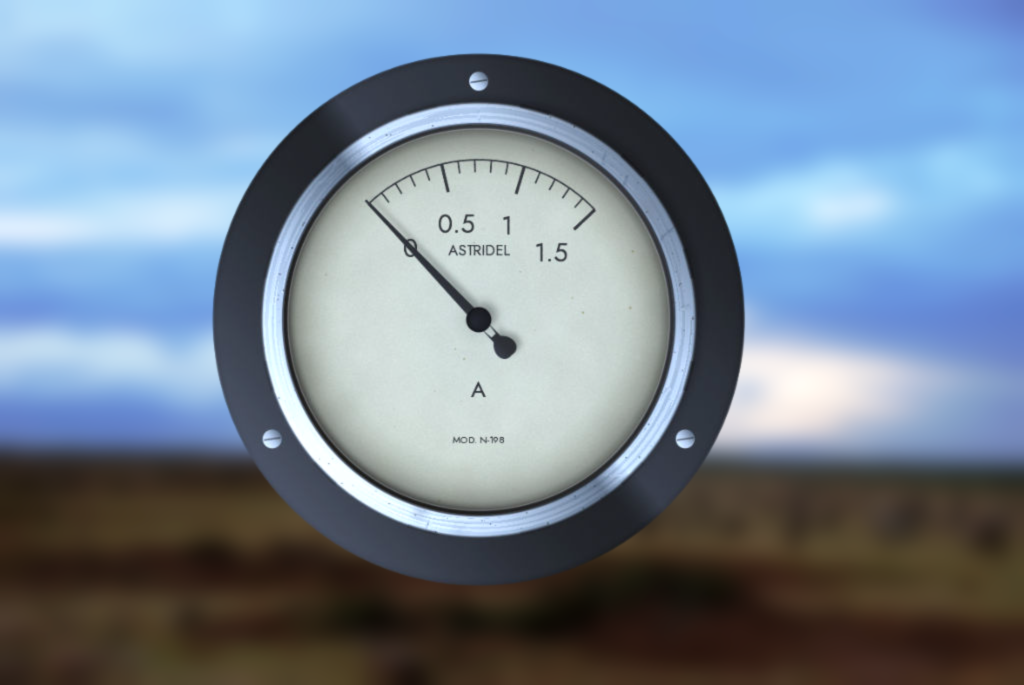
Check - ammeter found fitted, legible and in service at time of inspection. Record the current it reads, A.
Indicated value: 0 A
